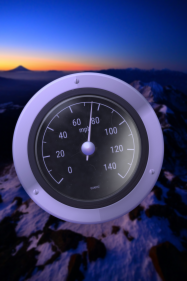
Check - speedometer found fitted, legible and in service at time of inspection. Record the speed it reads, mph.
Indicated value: 75 mph
